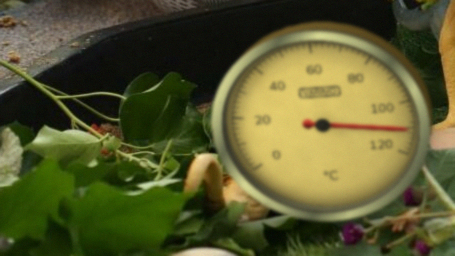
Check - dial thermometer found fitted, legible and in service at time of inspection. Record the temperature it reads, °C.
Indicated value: 110 °C
